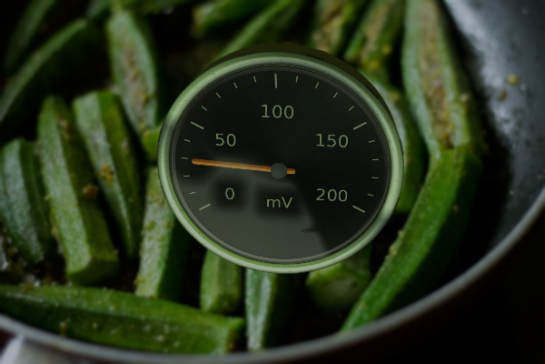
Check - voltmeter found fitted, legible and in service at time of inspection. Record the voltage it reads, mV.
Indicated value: 30 mV
